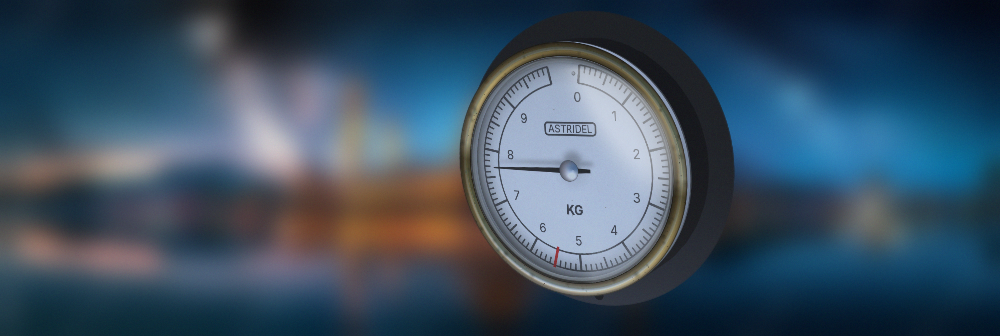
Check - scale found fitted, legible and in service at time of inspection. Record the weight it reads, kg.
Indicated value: 7.7 kg
